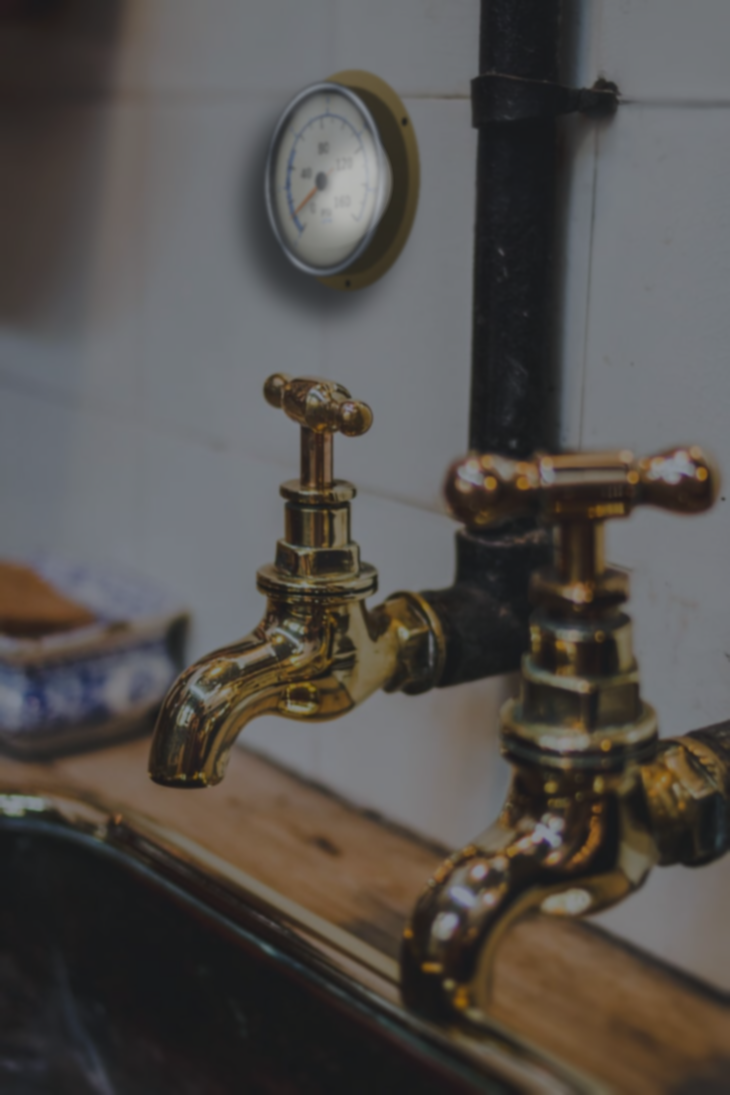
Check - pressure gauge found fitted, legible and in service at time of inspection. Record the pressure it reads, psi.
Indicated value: 10 psi
